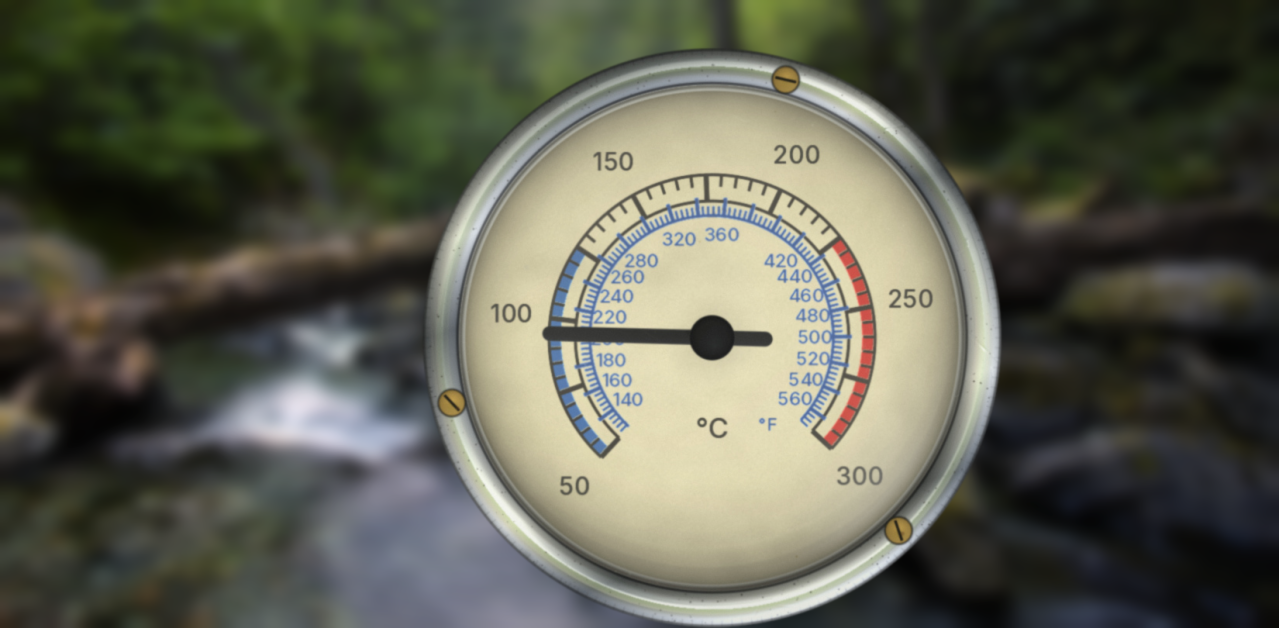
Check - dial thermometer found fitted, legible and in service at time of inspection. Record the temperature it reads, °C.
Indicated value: 95 °C
